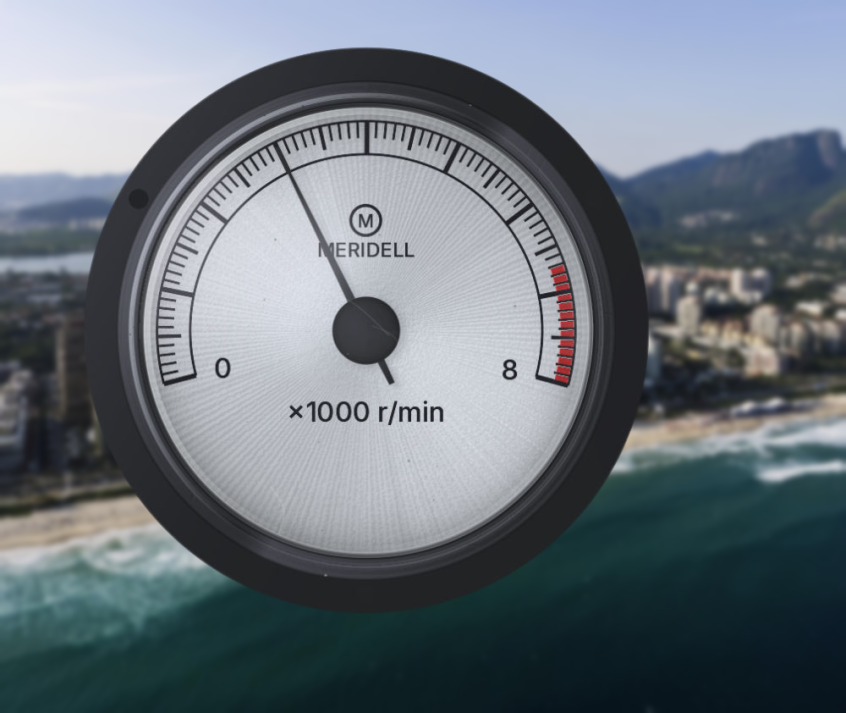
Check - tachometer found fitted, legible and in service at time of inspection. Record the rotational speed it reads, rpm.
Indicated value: 3000 rpm
